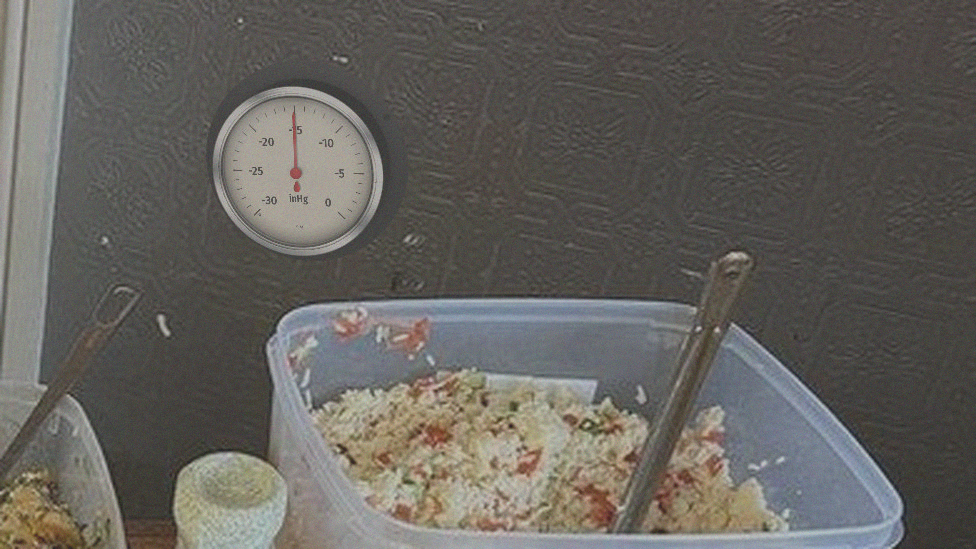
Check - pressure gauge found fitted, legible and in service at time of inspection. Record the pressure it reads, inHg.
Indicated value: -15 inHg
